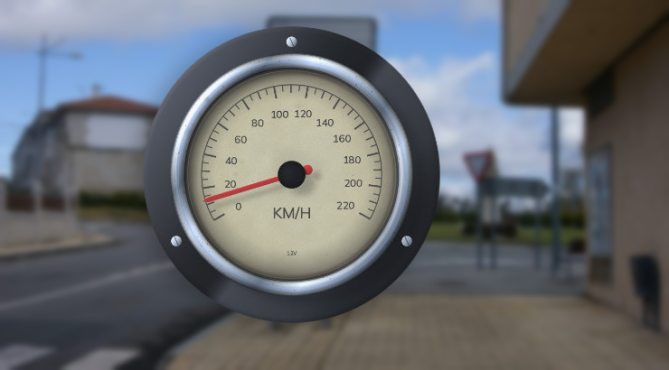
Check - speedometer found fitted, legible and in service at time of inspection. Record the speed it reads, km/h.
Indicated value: 12.5 km/h
